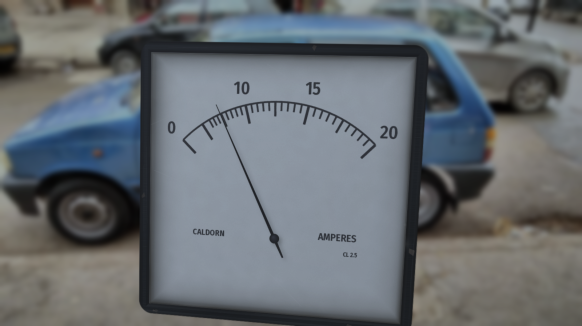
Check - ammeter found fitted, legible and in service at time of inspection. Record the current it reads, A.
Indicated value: 7.5 A
